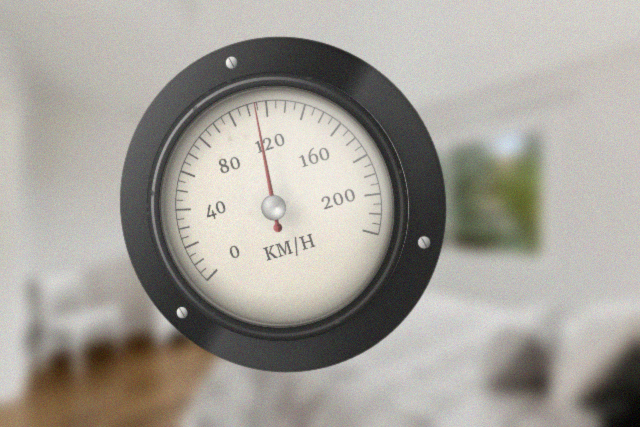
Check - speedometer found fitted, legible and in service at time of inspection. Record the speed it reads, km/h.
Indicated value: 115 km/h
